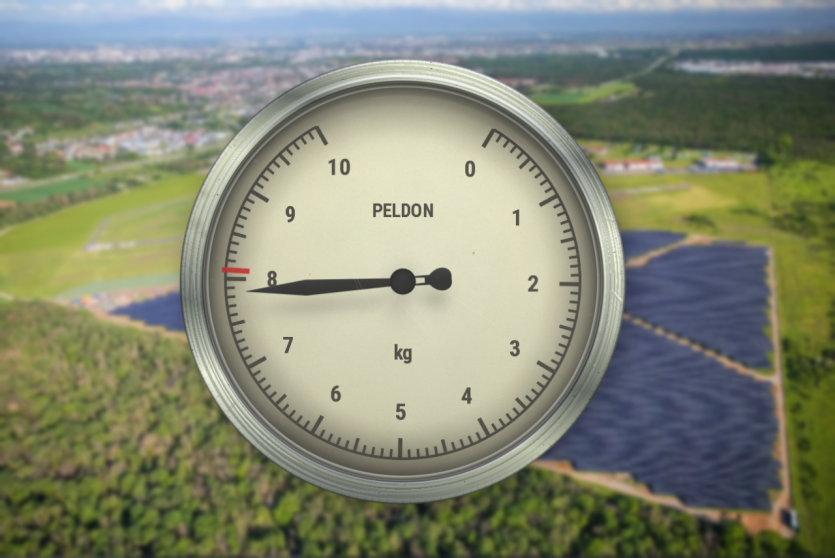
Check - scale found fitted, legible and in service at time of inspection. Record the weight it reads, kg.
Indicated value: 7.85 kg
